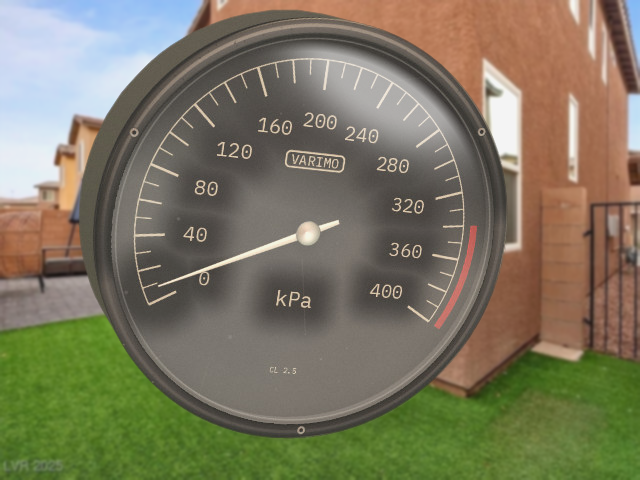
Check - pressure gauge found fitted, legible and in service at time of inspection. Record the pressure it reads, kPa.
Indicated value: 10 kPa
